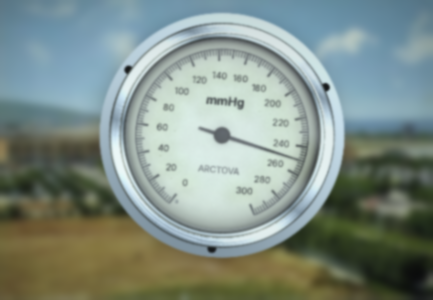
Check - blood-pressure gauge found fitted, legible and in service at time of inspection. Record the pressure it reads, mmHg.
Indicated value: 250 mmHg
